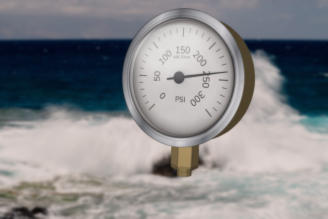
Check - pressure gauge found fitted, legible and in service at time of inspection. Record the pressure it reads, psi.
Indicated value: 240 psi
